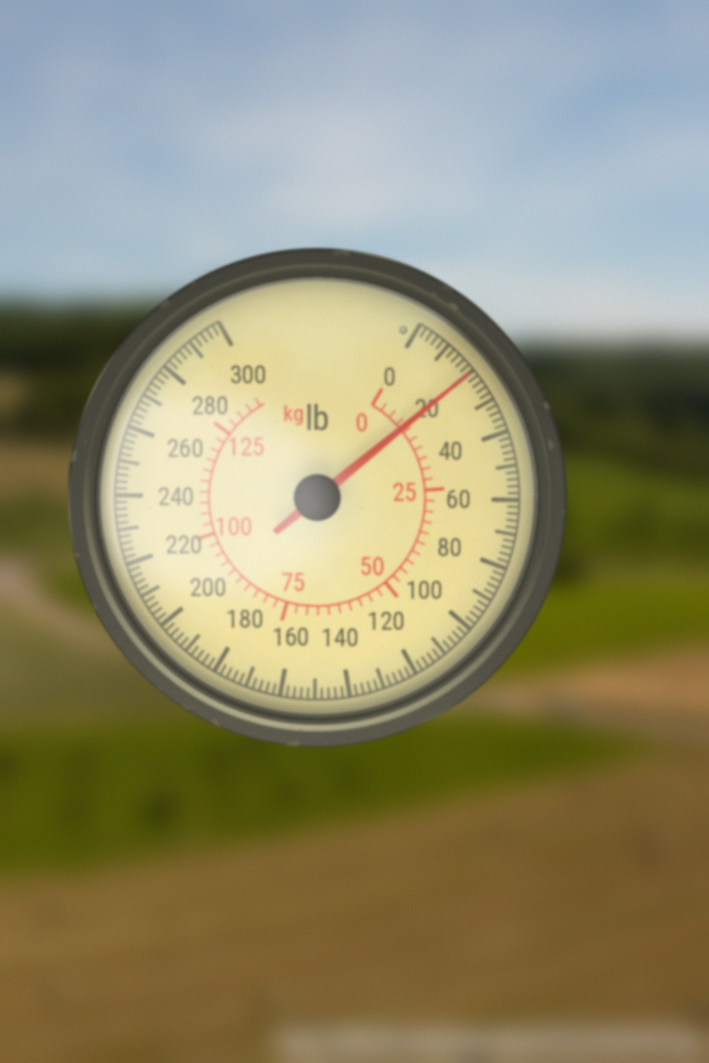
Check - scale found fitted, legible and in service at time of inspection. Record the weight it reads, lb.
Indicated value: 20 lb
